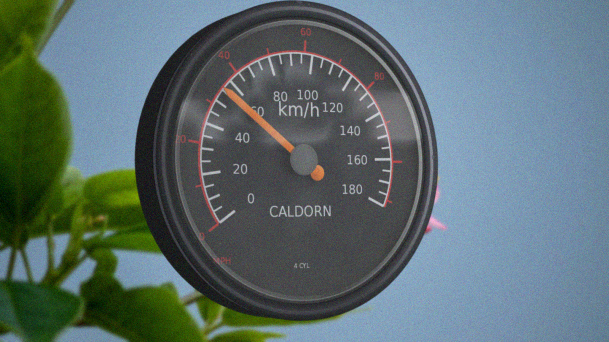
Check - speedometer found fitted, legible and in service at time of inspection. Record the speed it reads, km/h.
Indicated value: 55 km/h
